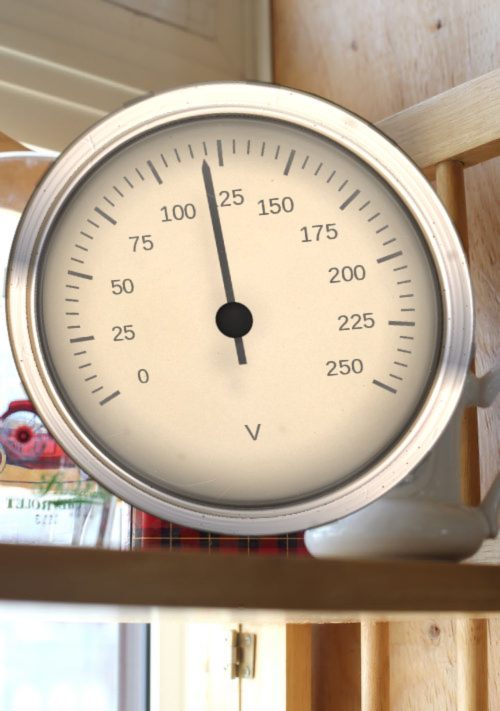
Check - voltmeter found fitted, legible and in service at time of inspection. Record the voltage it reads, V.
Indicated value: 120 V
